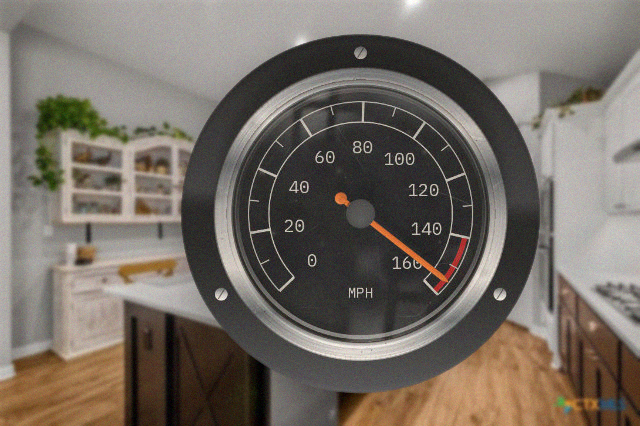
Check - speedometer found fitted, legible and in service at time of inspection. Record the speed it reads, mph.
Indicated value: 155 mph
